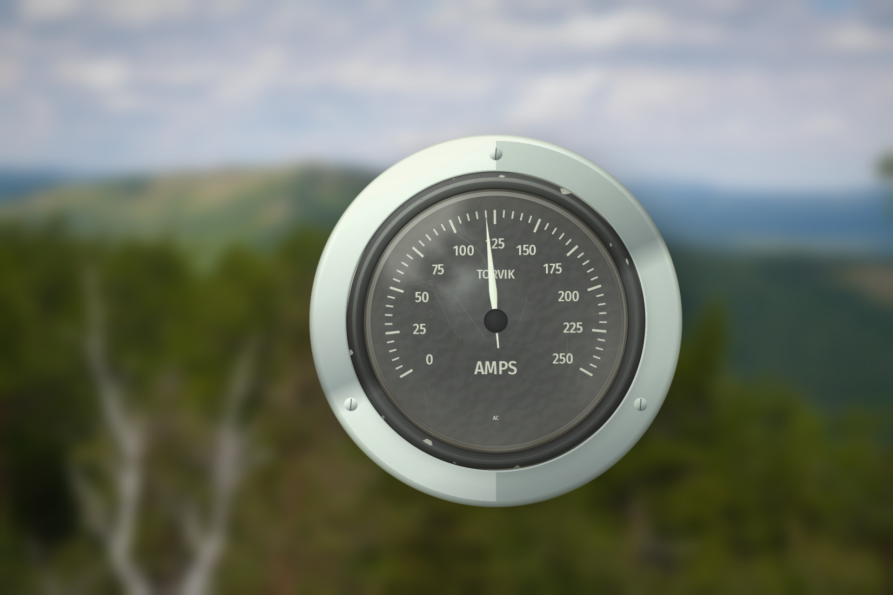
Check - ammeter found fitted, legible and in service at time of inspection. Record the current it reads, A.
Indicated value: 120 A
